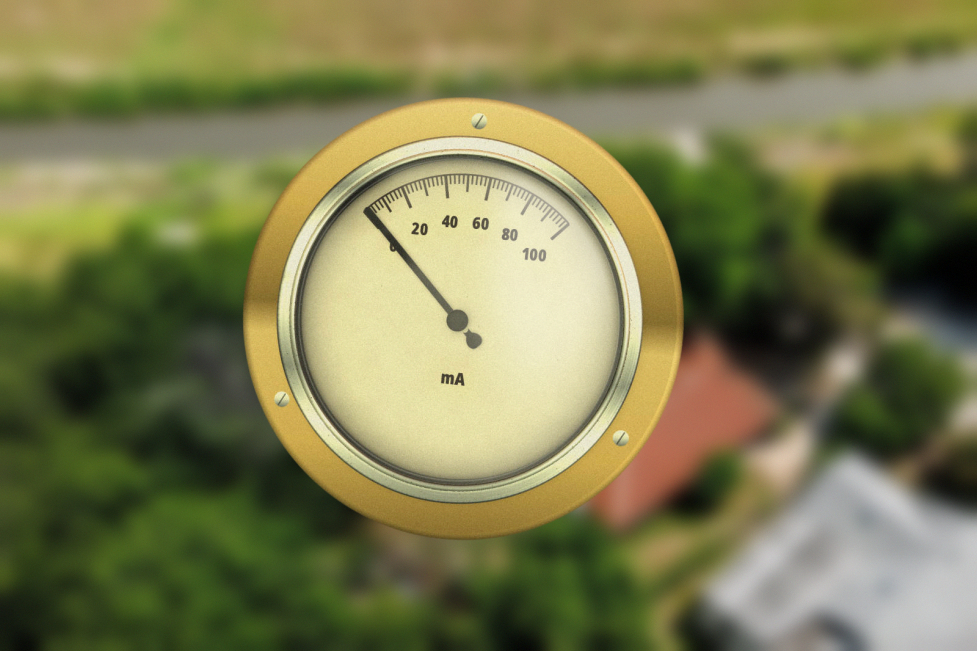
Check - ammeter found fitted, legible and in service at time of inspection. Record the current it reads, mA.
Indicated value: 2 mA
